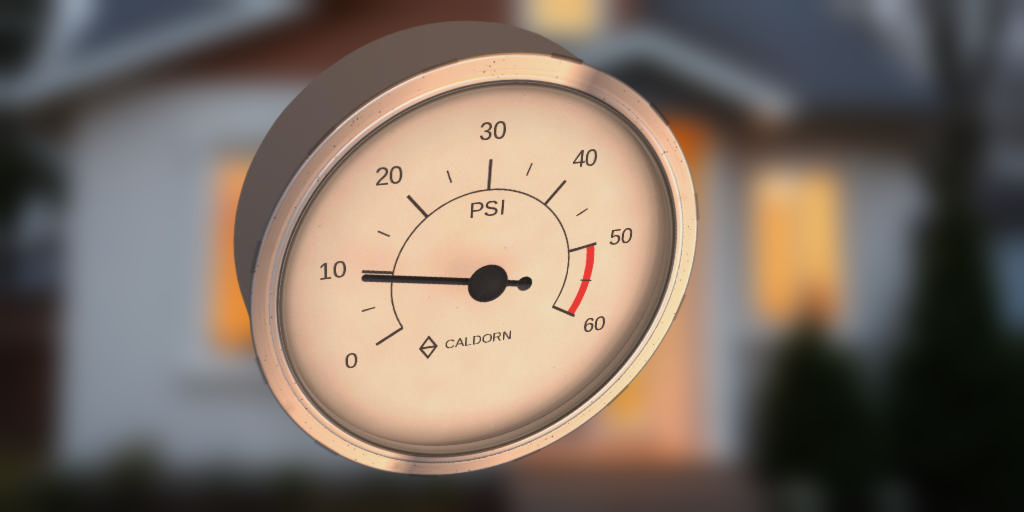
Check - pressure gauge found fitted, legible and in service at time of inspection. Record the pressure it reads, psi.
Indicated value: 10 psi
